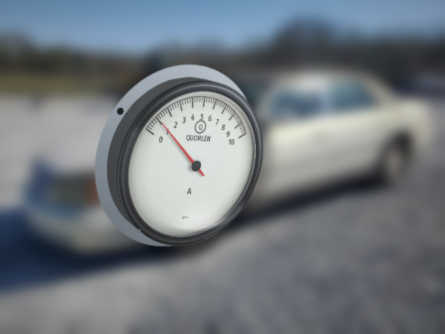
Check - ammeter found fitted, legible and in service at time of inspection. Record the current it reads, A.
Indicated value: 1 A
